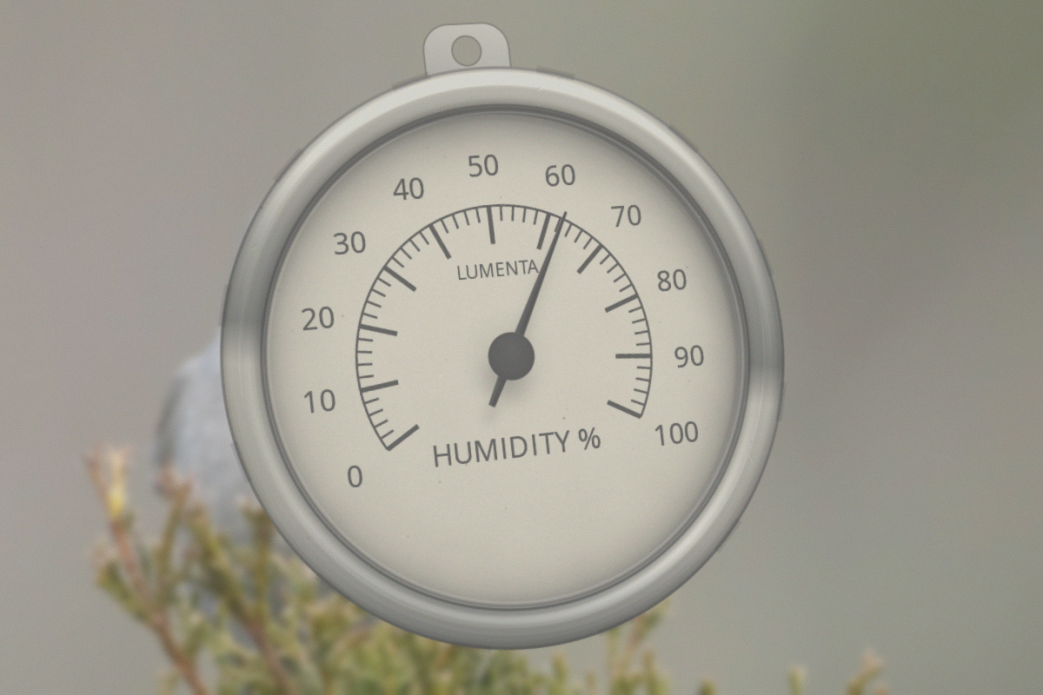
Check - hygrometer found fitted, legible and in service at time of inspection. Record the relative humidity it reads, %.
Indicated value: 62 %
